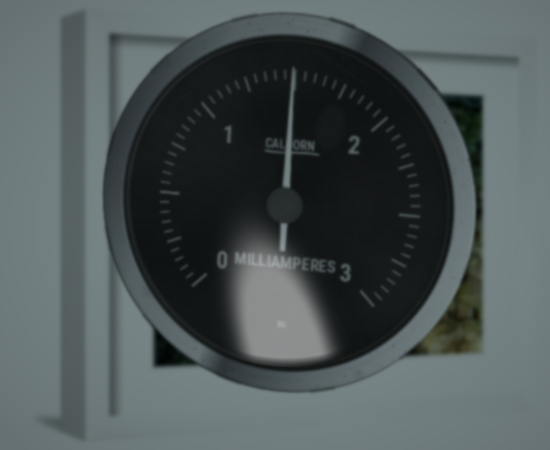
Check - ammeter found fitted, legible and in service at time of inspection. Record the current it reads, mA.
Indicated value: 1.5 mA
